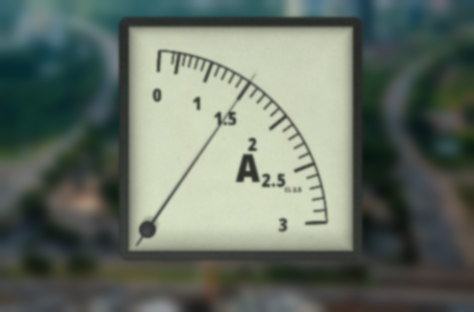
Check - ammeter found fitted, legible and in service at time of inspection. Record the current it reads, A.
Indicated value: 1.5 A
